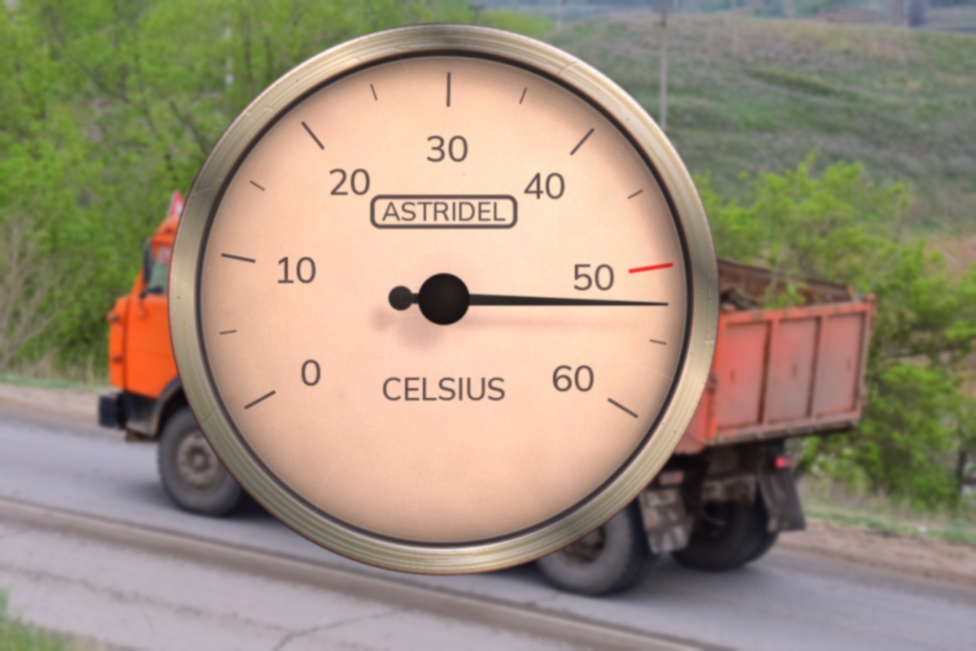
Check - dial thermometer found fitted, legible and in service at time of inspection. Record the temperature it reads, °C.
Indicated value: 52.5 °C
